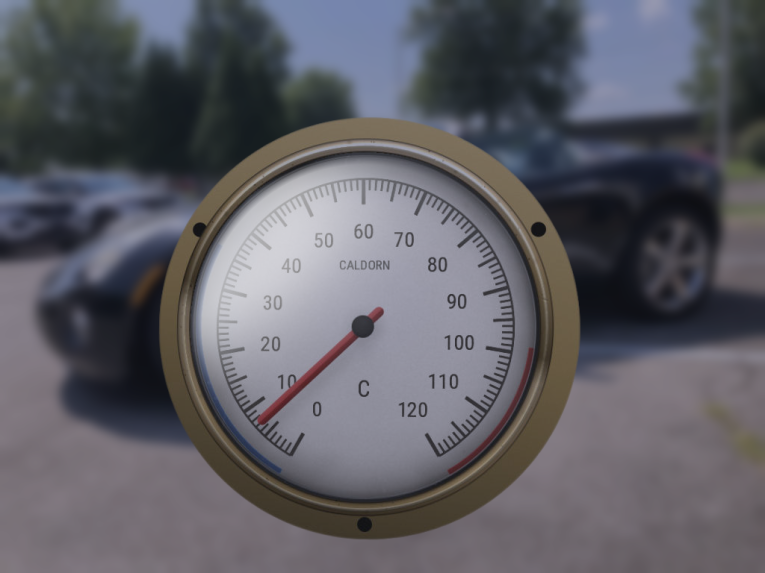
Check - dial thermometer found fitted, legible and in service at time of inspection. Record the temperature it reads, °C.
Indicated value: 7 °C
